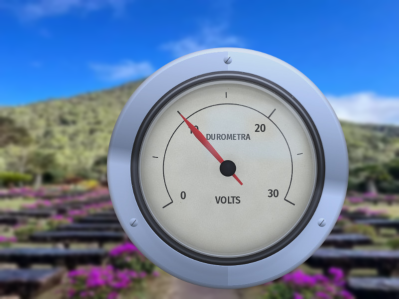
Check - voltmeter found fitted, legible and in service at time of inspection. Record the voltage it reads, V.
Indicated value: 10 V
